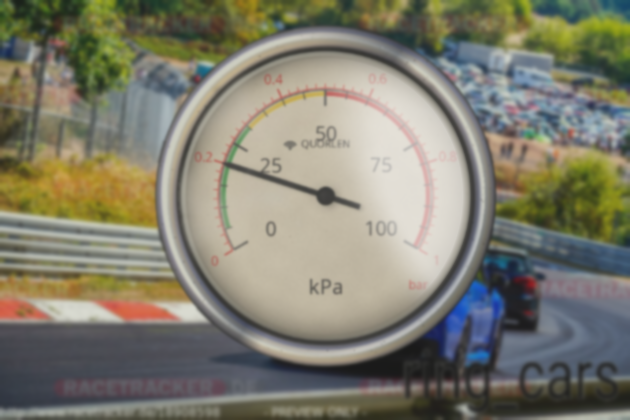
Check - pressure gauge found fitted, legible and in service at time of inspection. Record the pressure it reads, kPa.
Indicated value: 20 kPa
